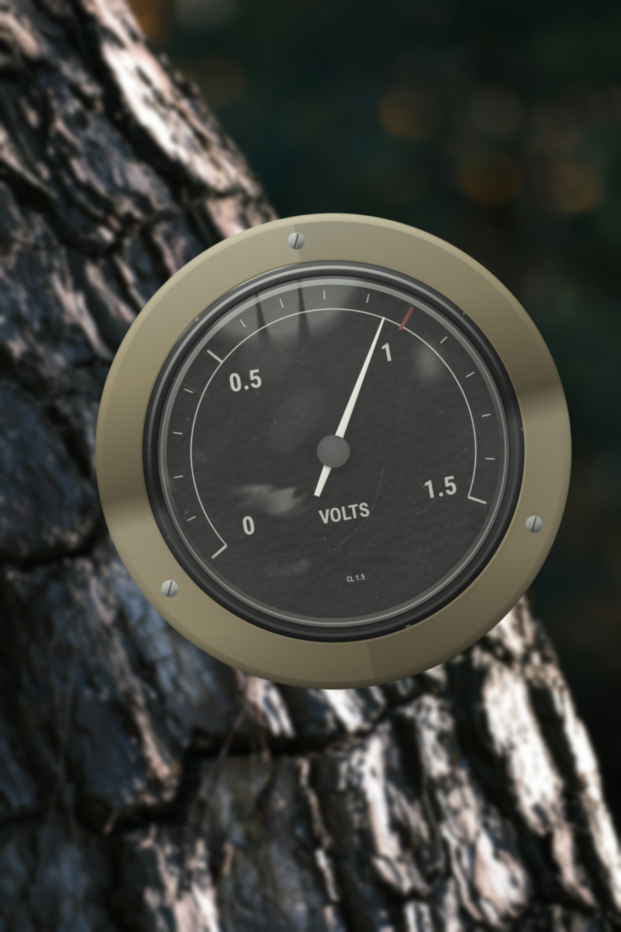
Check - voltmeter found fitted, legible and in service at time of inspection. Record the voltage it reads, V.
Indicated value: 0.95 V
